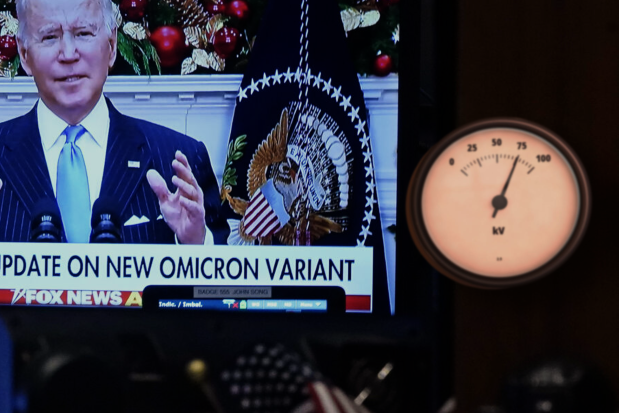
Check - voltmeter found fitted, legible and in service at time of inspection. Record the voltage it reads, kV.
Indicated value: 75 kV
